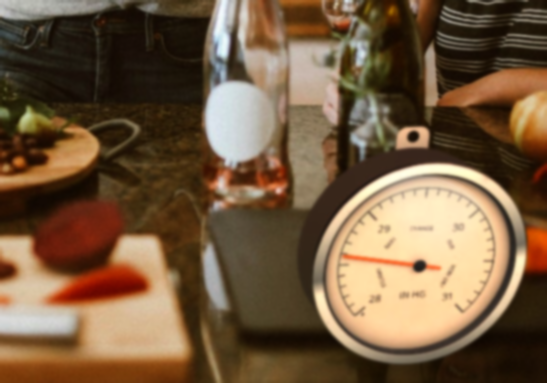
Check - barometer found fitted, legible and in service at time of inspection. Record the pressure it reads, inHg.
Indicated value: 28.6 inHg
